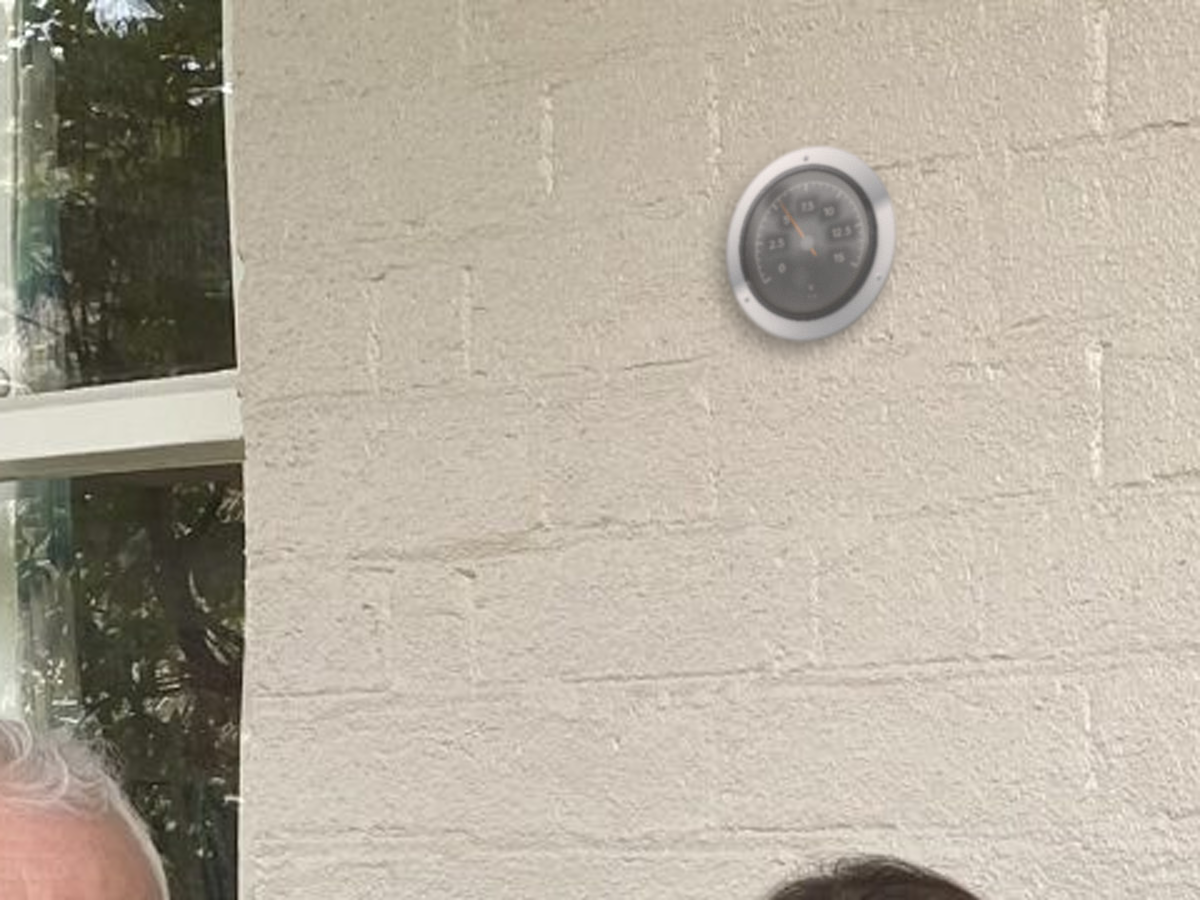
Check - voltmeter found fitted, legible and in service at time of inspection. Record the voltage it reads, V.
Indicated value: 5.5 V
